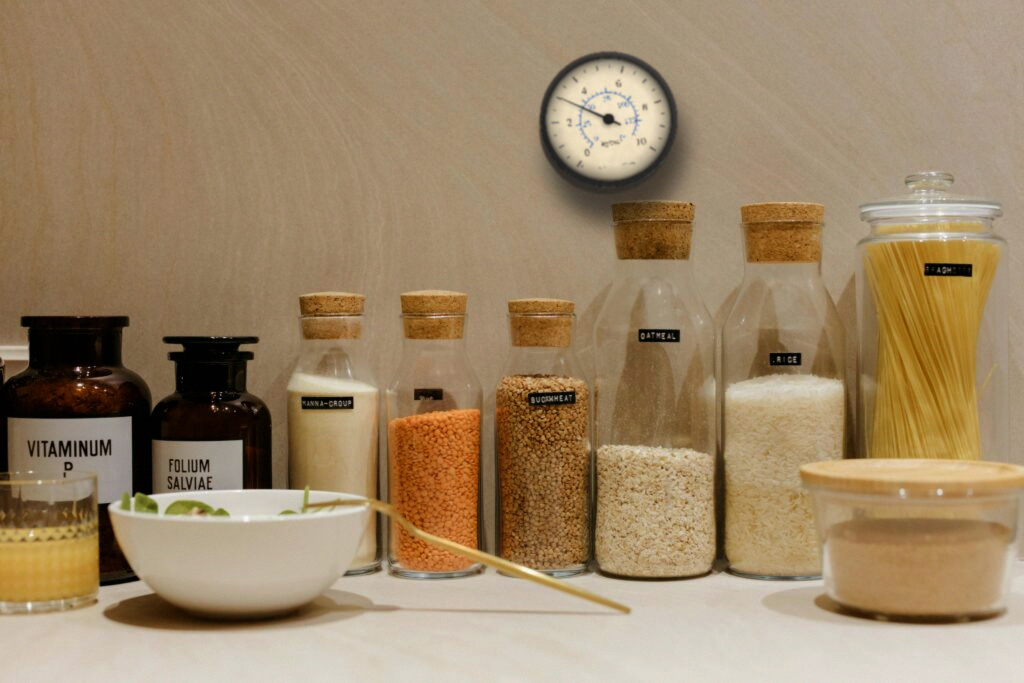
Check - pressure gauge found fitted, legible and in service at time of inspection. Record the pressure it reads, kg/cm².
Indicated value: 3 kg/cm²
